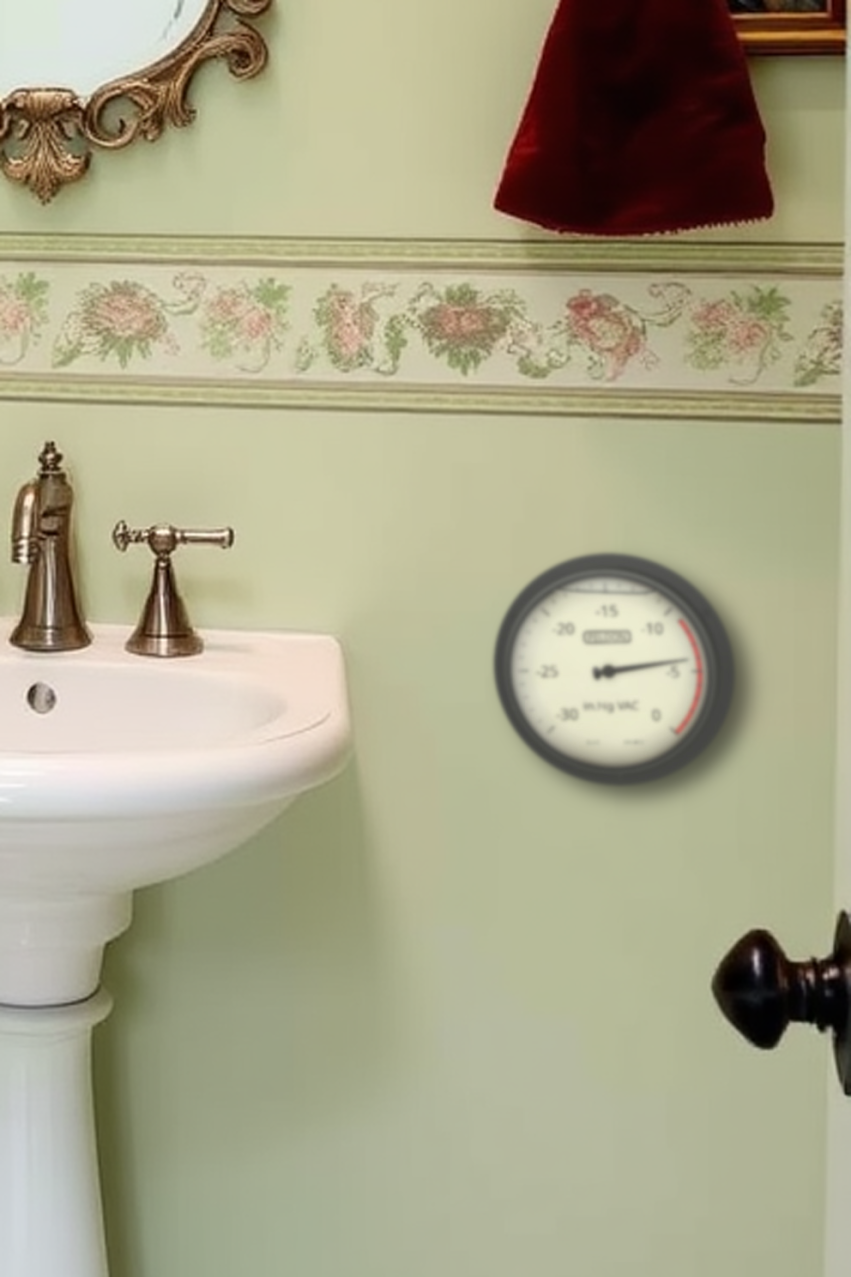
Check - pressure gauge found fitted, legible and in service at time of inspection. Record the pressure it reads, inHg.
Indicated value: -6 inHg
